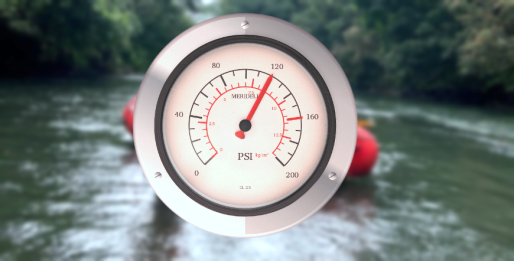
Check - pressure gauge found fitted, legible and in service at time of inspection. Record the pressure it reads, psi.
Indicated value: 120 psi
